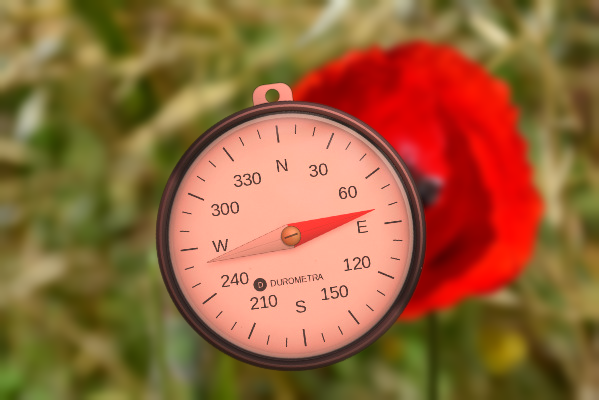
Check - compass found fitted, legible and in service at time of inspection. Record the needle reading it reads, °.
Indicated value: 80 °
